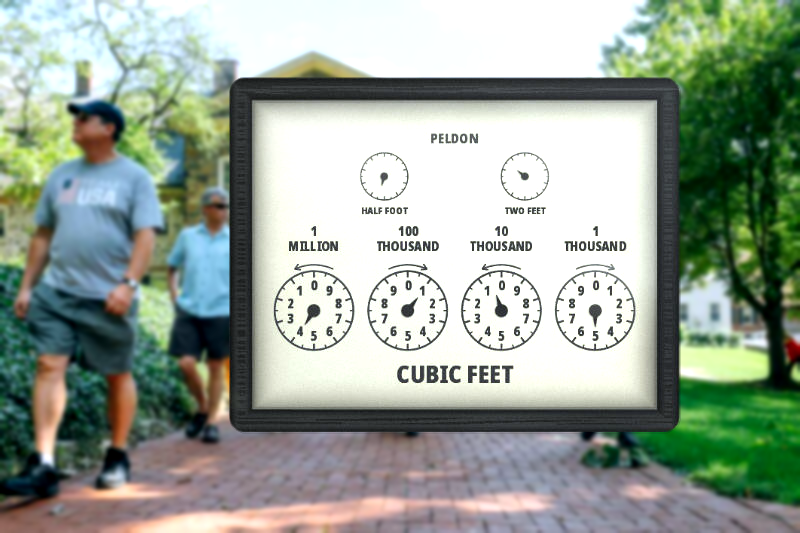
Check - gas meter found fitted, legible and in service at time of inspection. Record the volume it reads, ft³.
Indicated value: 410500 ft³
